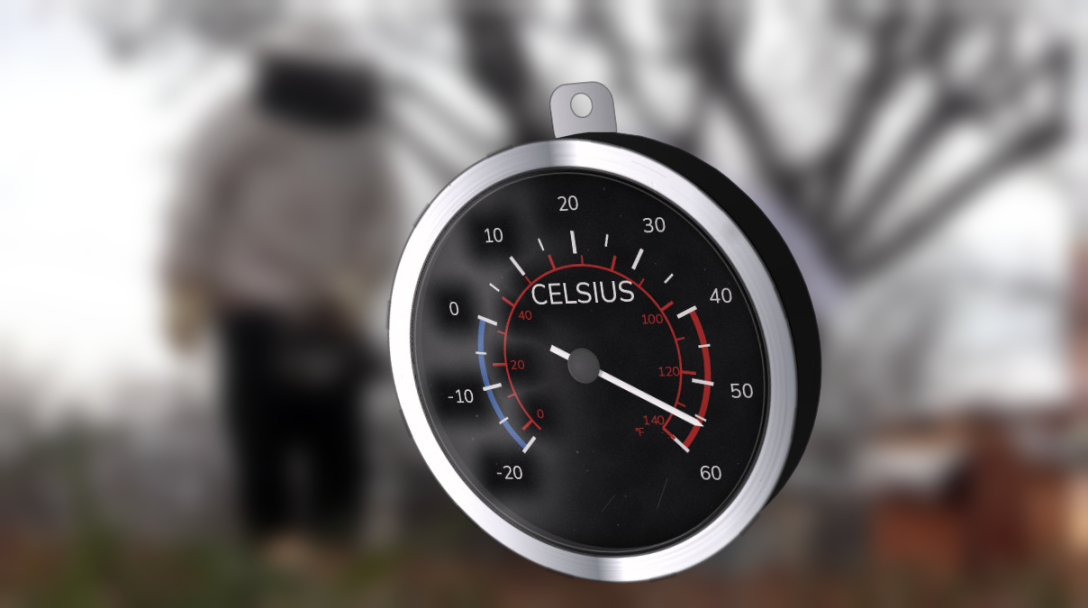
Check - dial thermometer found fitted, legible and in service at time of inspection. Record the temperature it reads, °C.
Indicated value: 55 °C
